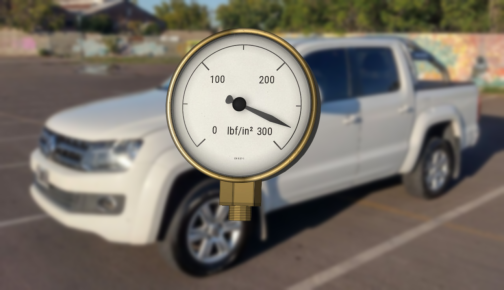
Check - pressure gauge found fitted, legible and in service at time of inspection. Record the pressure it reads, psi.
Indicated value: 275 psi
